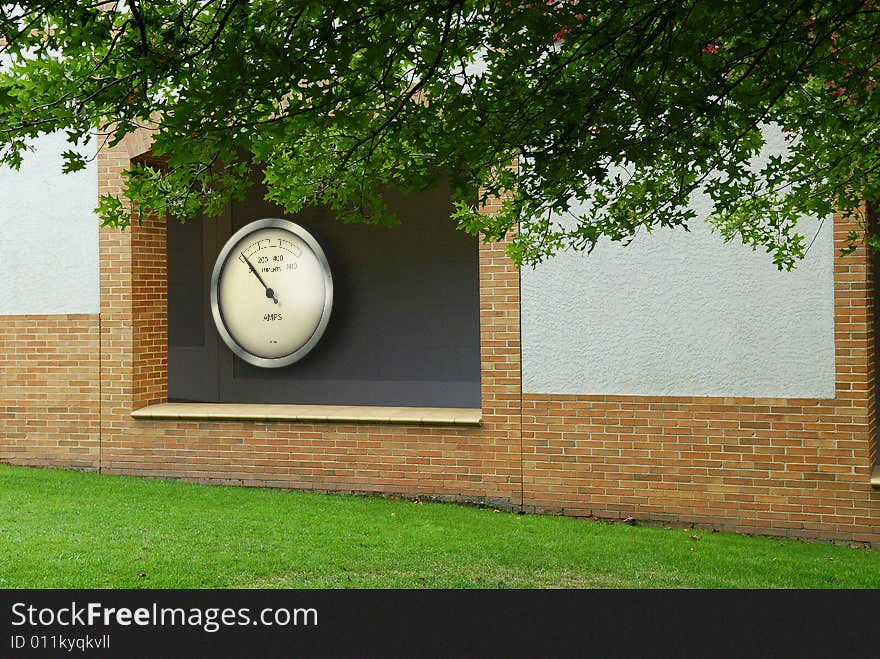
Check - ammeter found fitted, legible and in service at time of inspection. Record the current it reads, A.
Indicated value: 50 A
